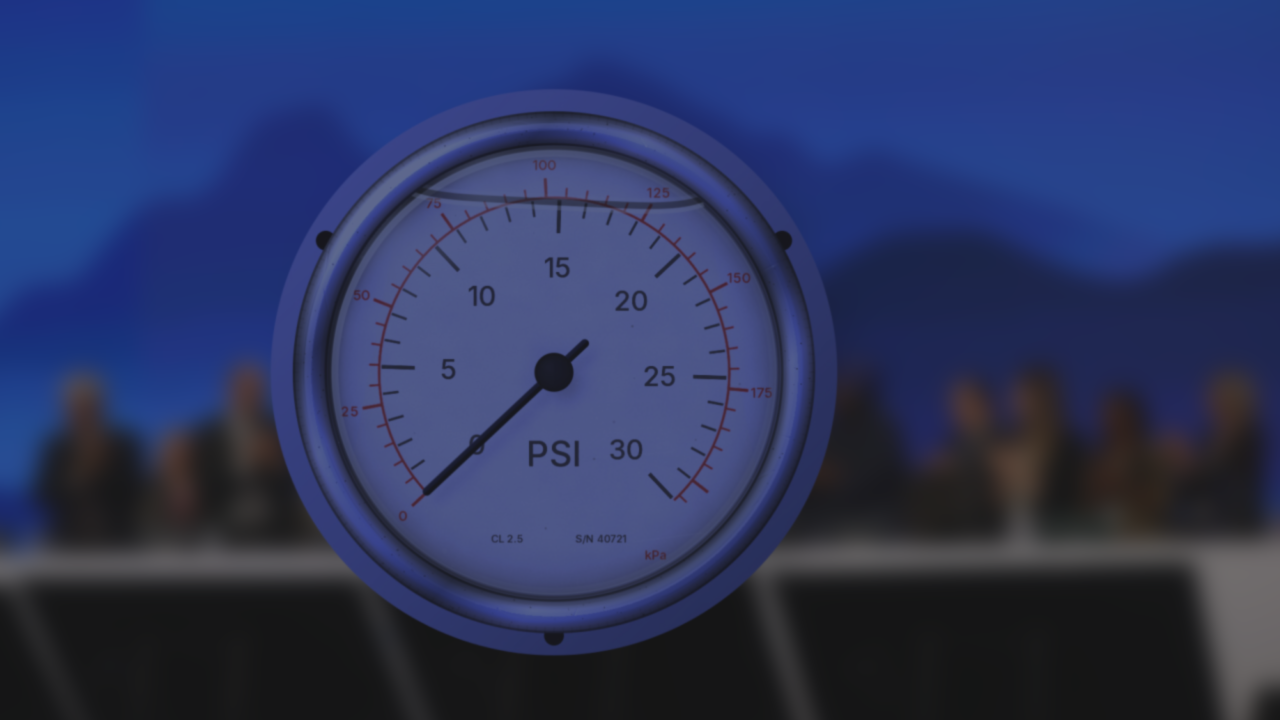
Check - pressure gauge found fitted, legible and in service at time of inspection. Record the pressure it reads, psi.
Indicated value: 0 psi
